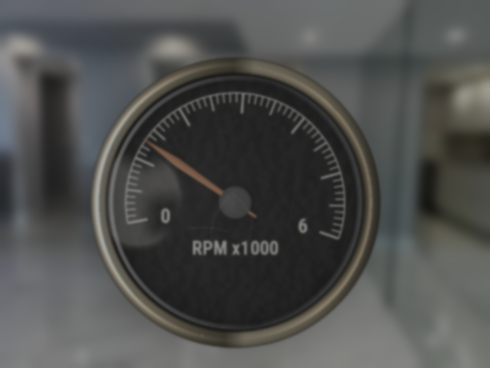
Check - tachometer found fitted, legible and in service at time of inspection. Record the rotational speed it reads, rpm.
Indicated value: 1300 rpm
